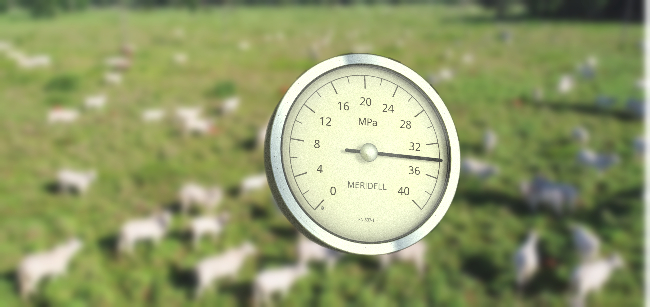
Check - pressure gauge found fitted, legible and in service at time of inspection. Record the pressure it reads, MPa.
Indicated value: 34 MPa
